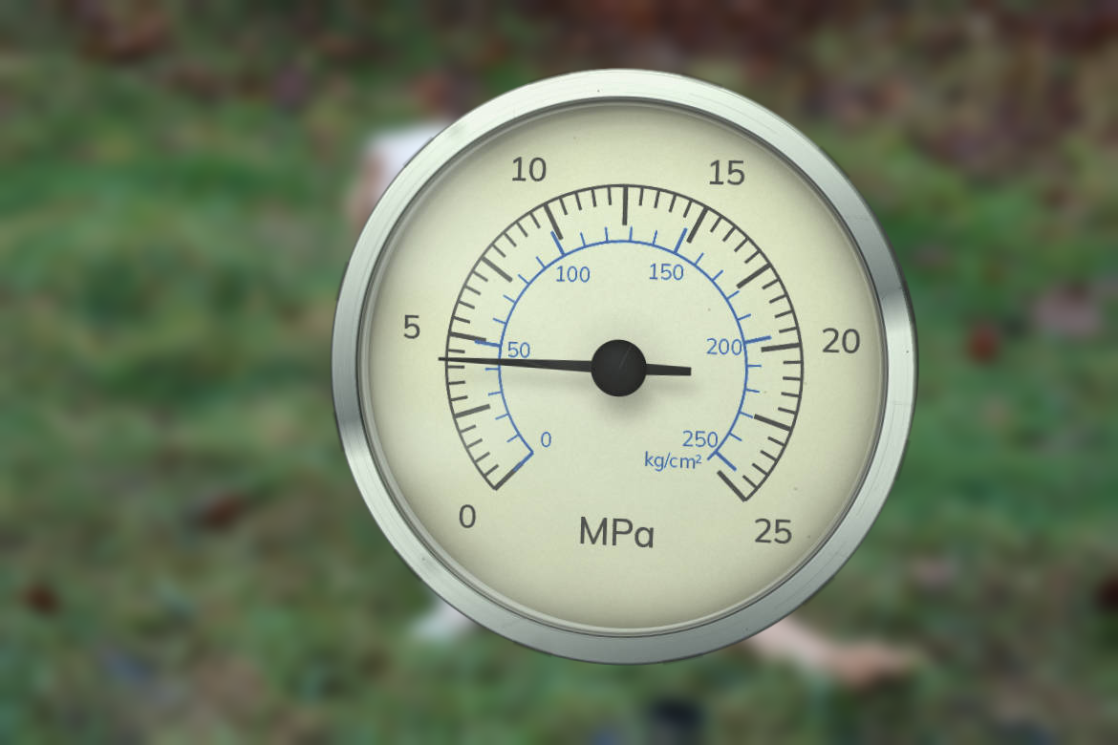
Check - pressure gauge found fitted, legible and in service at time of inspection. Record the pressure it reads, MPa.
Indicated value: 4.25 MPa
